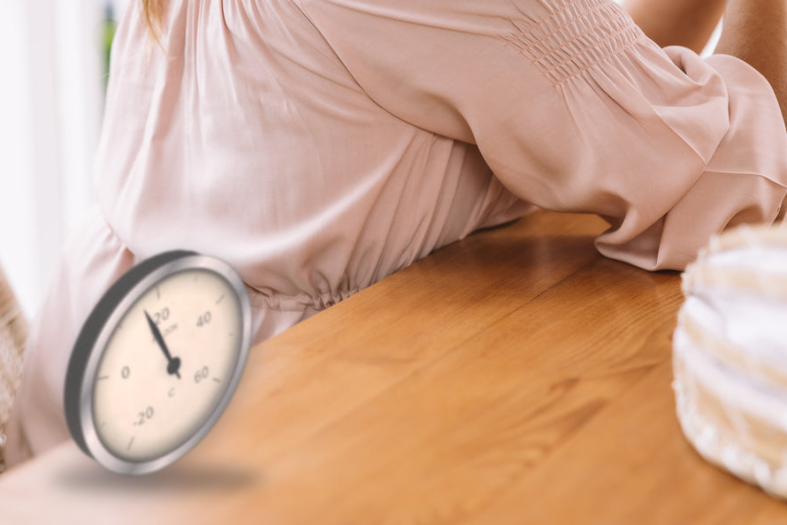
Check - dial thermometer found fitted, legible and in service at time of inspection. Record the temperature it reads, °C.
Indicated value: 15 °C
